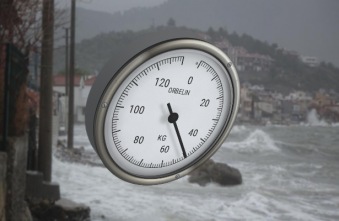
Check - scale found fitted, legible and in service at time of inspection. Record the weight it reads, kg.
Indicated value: 50 kg
